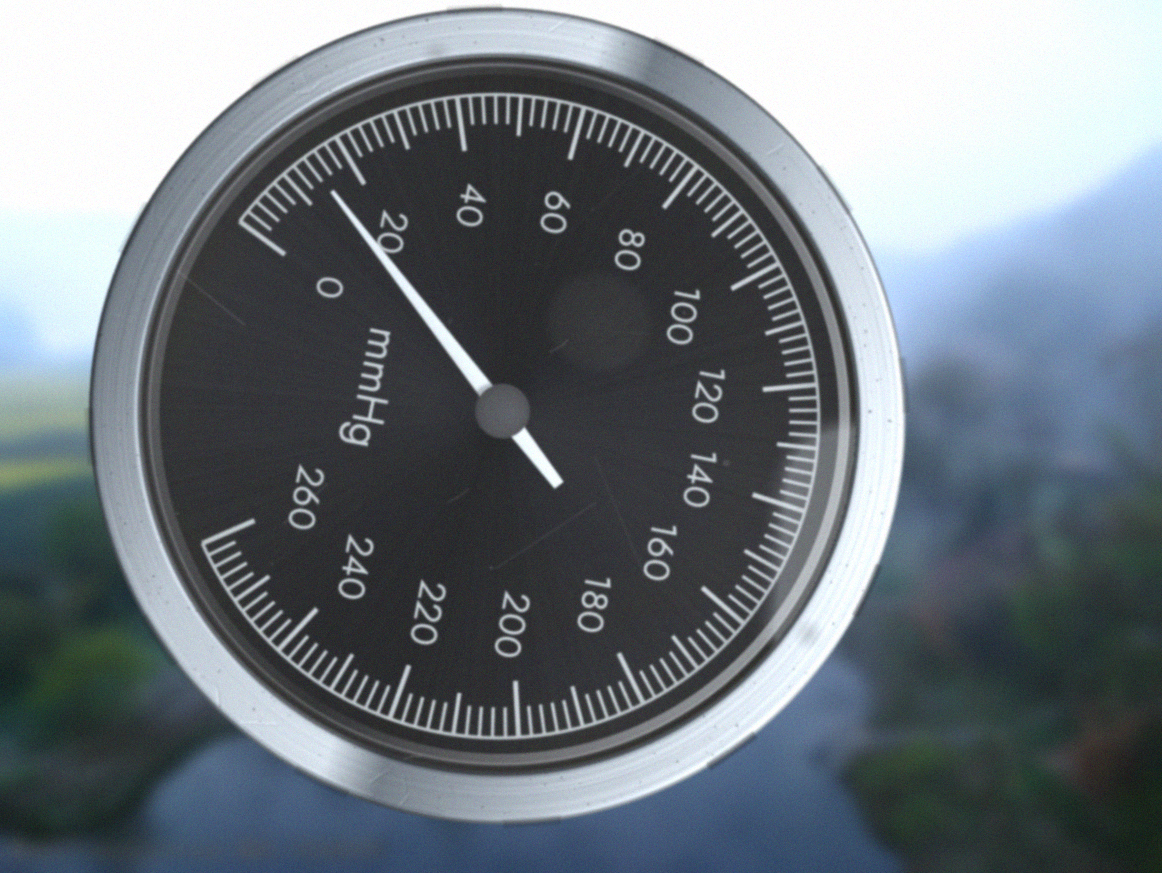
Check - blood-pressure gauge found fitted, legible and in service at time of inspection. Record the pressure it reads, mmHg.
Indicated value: 14 mmHg
